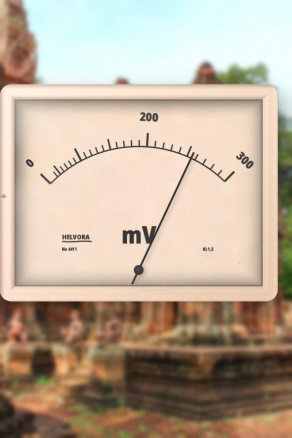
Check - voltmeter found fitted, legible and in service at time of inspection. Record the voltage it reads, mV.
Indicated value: 255 mV
